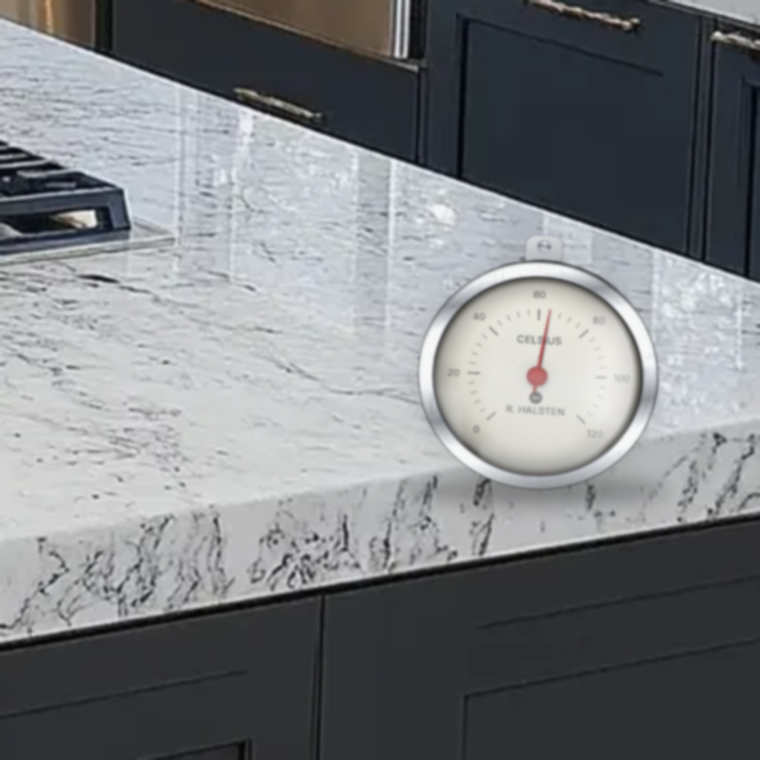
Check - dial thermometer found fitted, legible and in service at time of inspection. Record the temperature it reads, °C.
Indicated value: 64 °C
